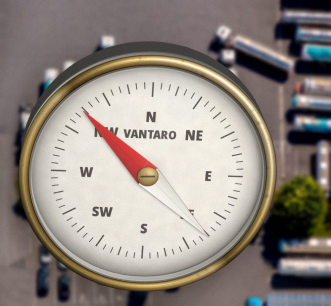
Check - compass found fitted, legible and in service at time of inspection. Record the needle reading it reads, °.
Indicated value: 315 °
